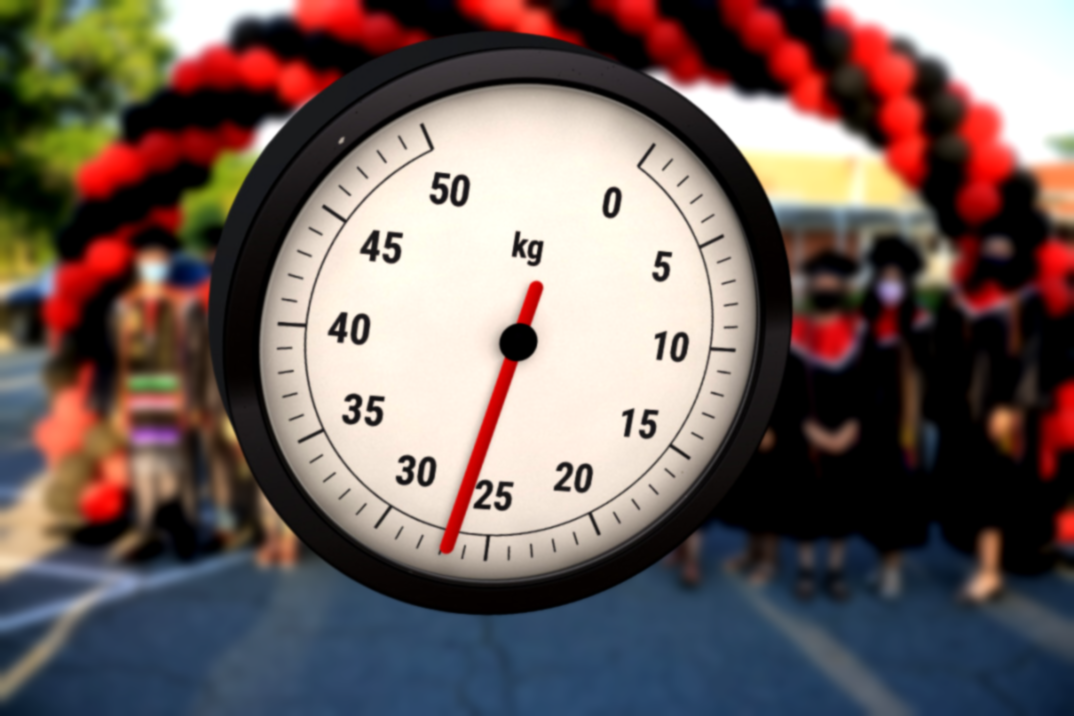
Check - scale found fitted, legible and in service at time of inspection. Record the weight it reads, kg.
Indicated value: 27 kg
